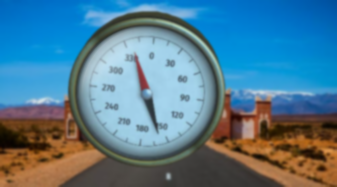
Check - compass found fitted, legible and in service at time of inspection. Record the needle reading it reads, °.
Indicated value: 337.5 °
